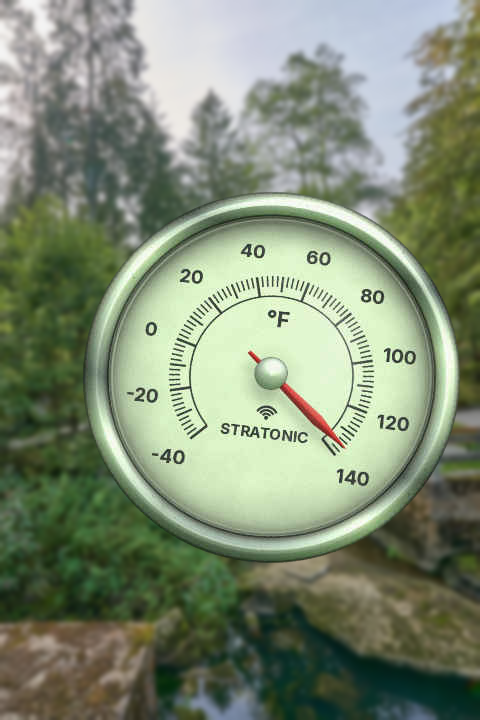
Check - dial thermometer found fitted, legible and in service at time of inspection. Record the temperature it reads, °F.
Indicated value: 136 °F
